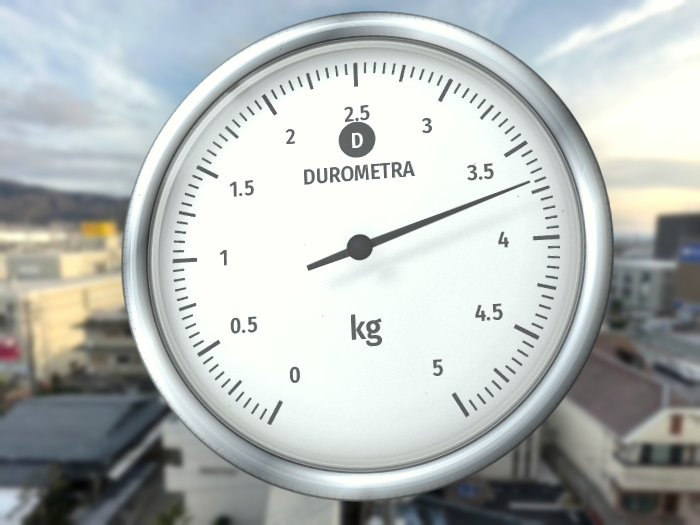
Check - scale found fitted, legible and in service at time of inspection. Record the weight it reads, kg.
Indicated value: 3.7 kg
